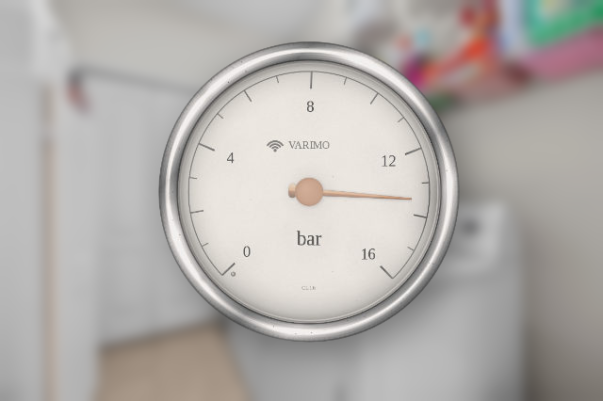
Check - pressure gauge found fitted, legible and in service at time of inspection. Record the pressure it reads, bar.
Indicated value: 13.5 bar
